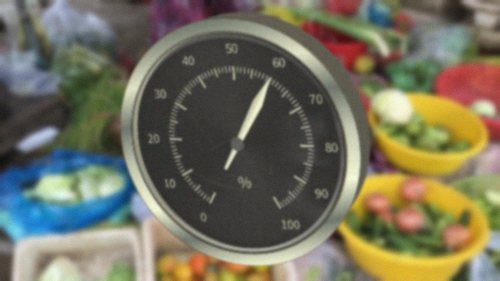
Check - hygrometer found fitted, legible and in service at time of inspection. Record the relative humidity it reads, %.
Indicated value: 60 %
